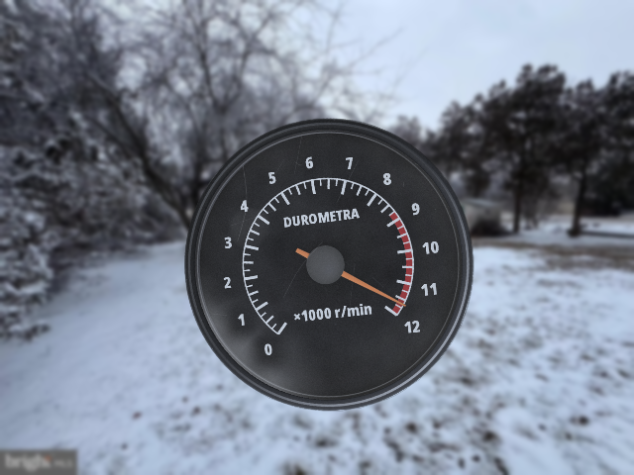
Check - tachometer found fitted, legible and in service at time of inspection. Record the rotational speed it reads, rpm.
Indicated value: 11625 rpm
